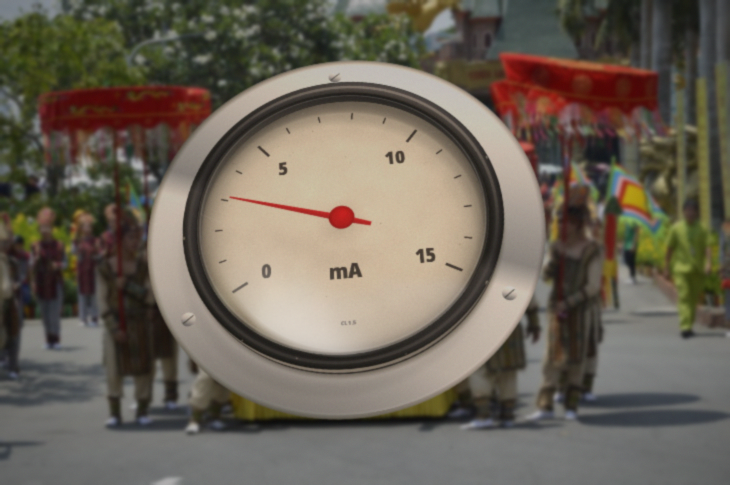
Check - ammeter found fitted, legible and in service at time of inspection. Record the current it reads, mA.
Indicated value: 3 mA
